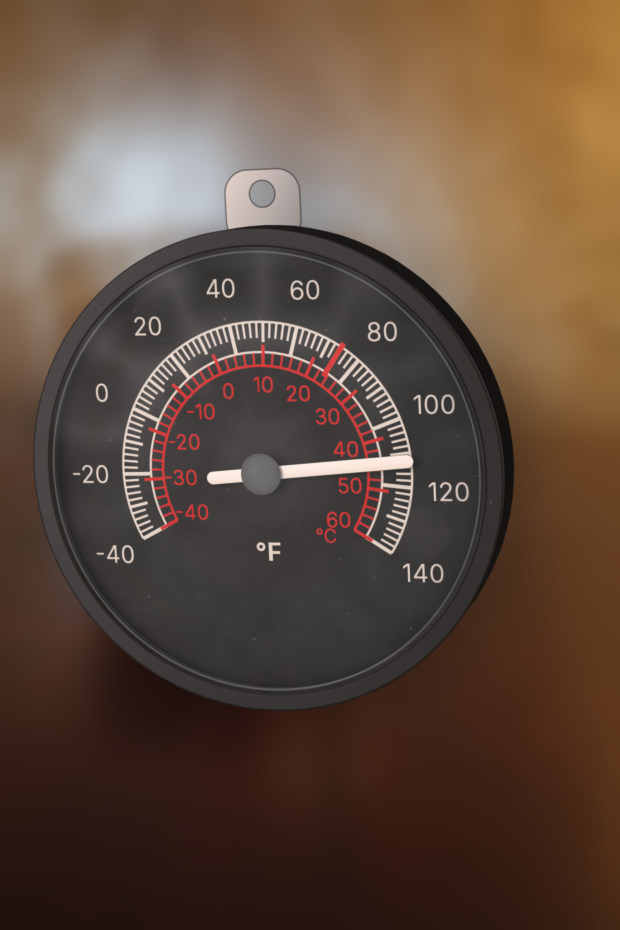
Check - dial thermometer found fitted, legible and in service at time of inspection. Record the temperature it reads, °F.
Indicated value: 112 °F
